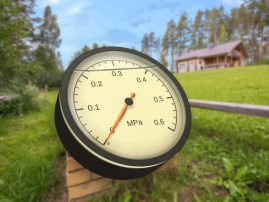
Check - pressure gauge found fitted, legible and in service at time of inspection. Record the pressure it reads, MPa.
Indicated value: 0 MPa
